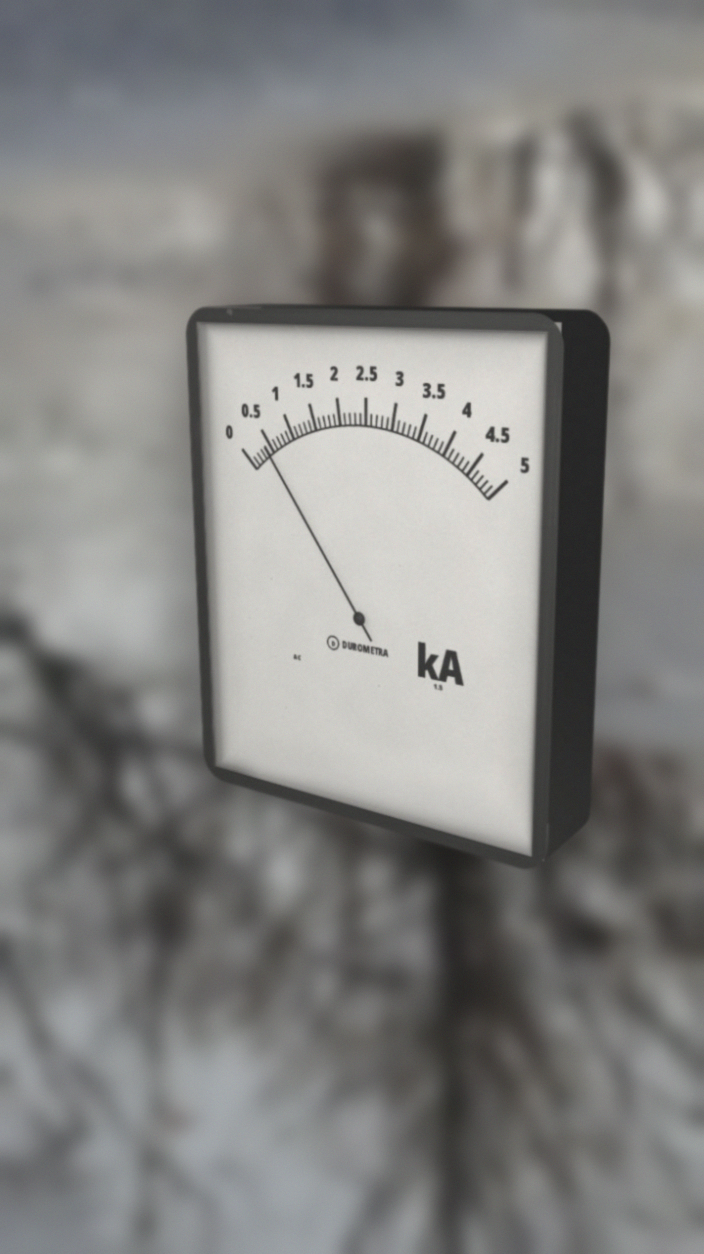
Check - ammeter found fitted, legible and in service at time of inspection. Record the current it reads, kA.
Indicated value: 0.5 kA
